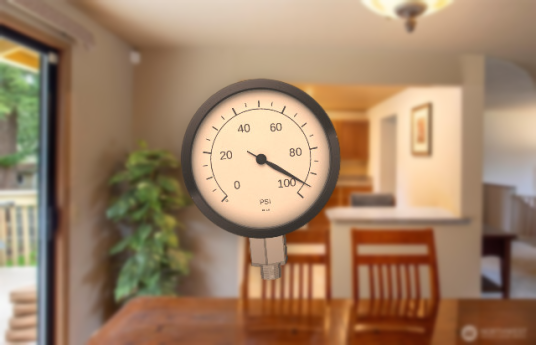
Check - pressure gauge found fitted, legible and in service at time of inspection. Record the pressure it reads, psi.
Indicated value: 95 psi
